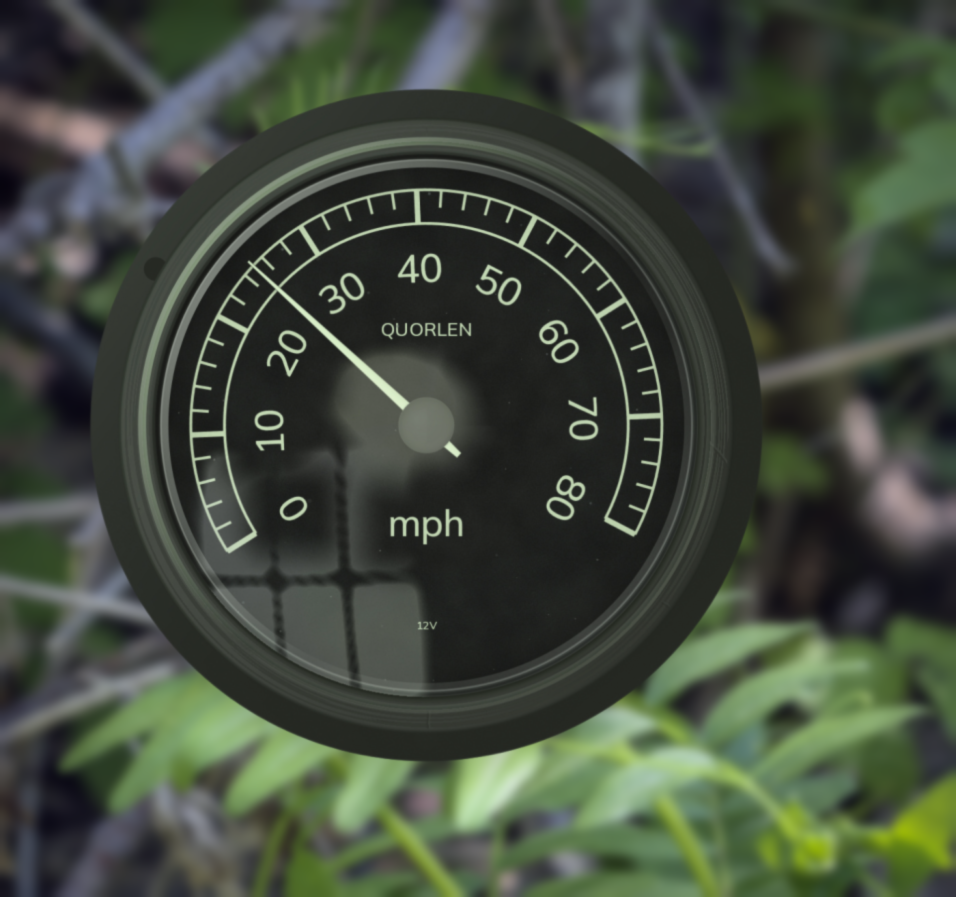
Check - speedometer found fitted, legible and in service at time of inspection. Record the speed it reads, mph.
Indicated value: 25 mph
